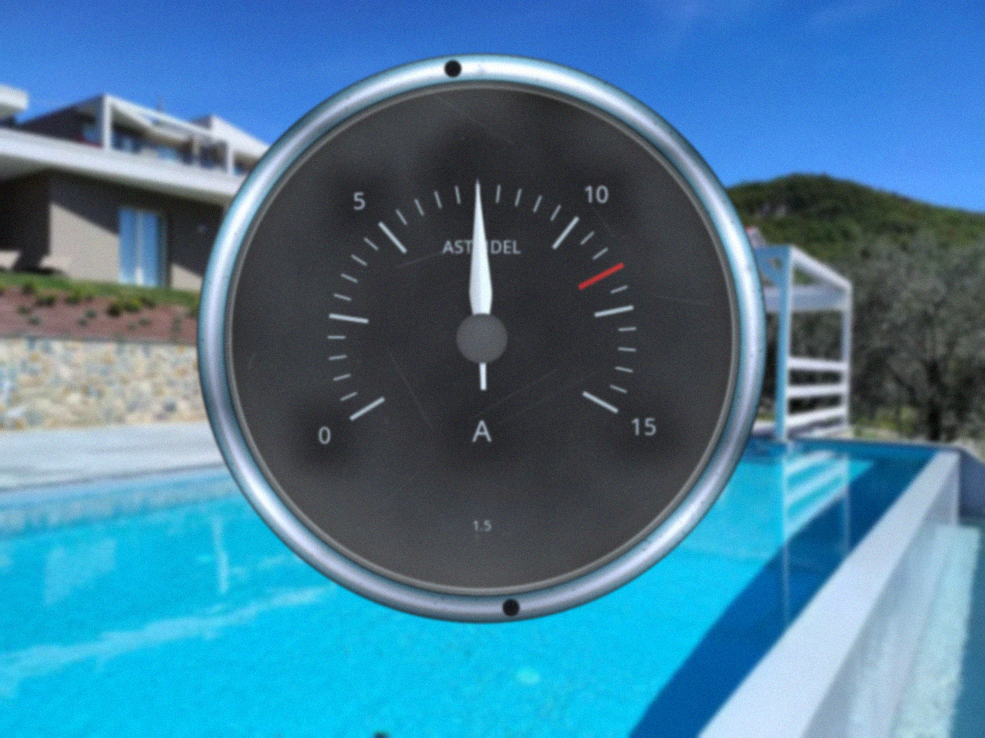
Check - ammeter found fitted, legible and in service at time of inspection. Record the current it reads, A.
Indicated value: 7.5 A
